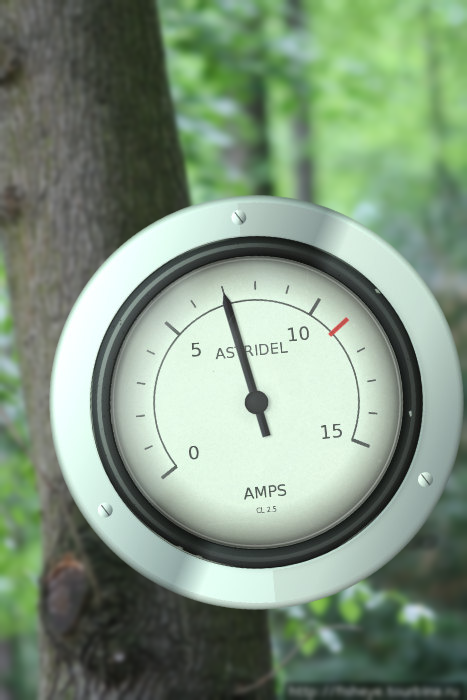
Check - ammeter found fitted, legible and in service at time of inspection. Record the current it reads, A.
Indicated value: 7 A
